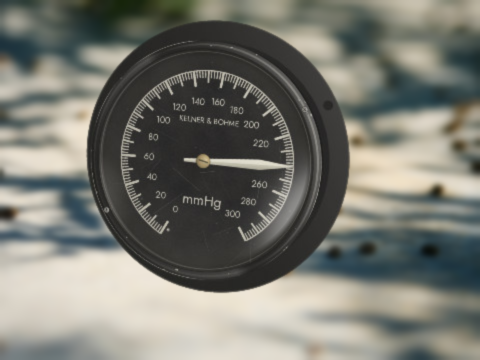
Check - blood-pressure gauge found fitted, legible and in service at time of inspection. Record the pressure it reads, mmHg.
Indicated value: 240 mmHg
